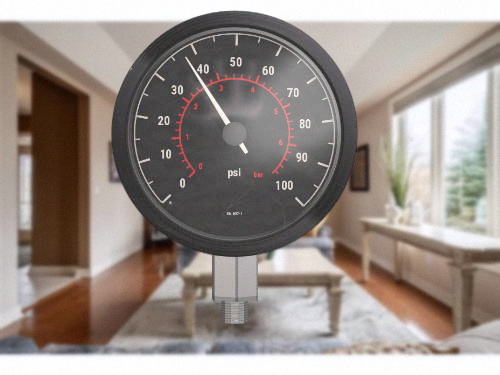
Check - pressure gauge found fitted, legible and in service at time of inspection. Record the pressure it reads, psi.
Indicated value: 37.5 psi
